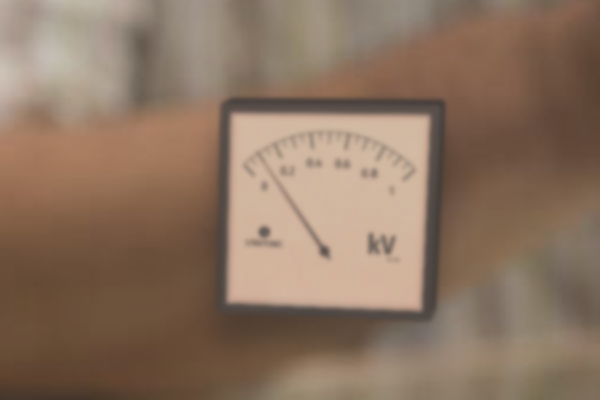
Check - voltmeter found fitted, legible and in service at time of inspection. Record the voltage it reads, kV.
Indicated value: 0.1 kV
